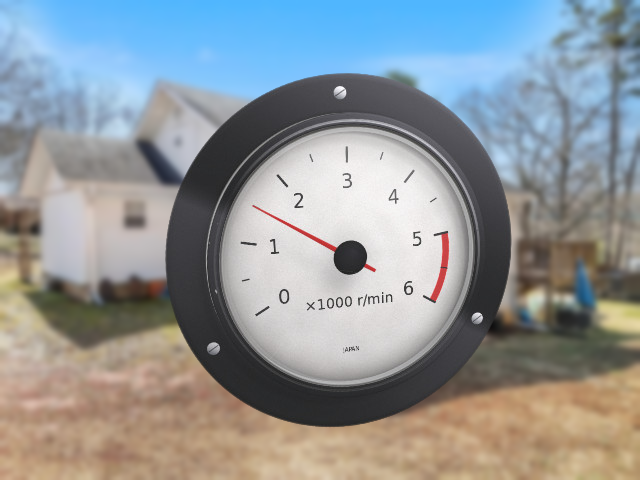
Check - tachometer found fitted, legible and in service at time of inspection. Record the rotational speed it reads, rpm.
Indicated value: 1500 rpm
